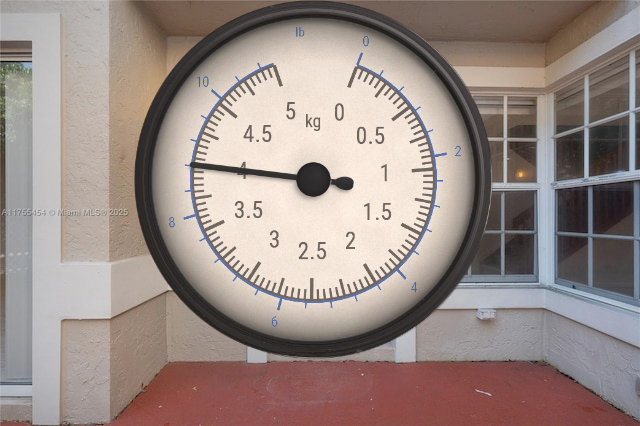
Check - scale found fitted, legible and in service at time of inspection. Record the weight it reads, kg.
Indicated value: 4 kg
